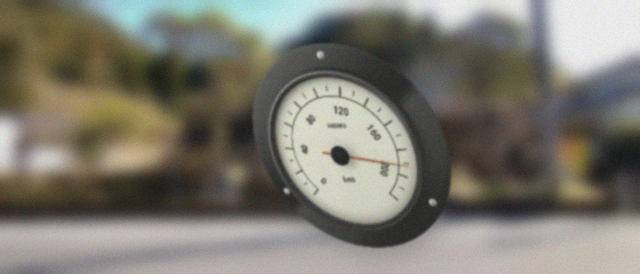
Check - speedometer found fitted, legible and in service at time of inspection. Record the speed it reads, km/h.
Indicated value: 190 km/h
